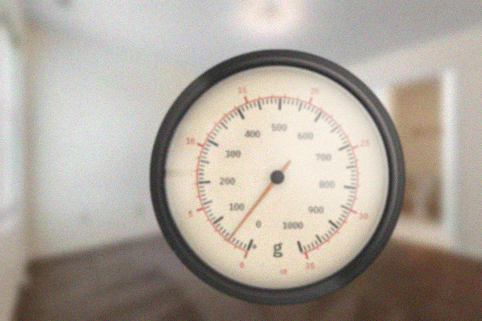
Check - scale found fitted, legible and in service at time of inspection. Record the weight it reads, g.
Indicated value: 50 g
